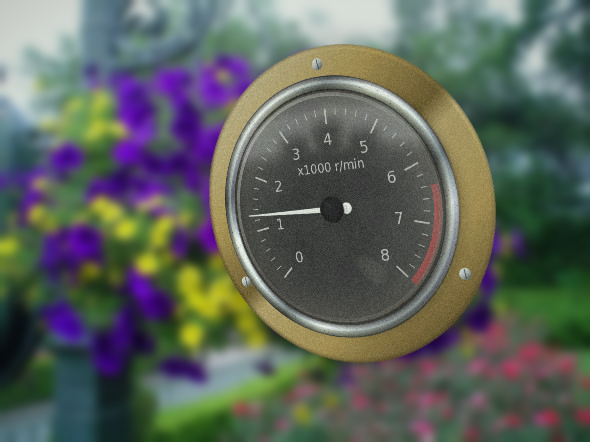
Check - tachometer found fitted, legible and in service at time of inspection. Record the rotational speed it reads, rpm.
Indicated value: 1300 rpm
